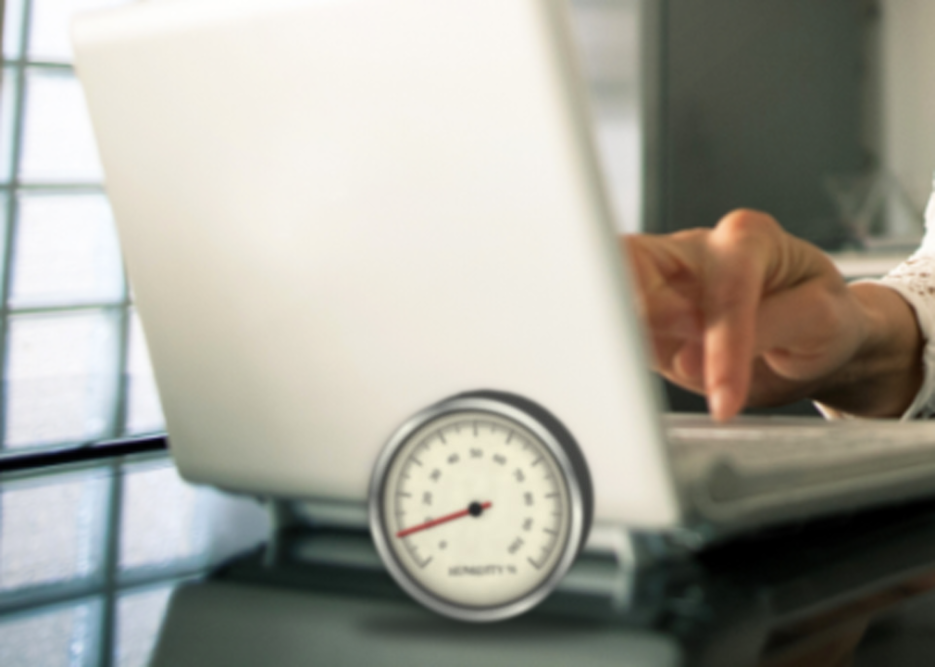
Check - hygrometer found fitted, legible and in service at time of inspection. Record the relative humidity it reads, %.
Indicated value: 10 %
